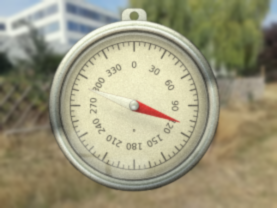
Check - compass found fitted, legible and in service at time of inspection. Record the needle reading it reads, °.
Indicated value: 110 °
